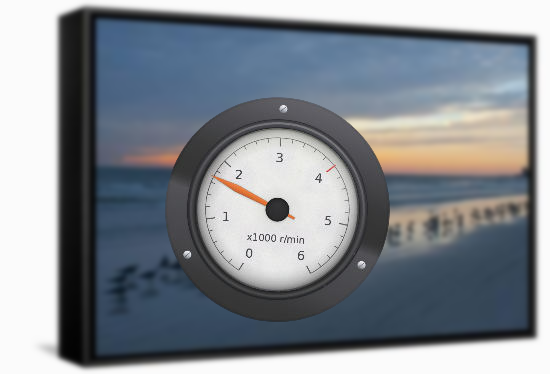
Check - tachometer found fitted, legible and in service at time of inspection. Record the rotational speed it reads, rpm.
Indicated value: 1700 rpm
